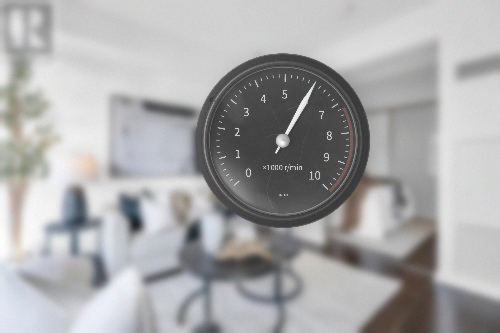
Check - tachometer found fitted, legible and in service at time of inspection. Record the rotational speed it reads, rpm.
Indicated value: 6000 rpm
